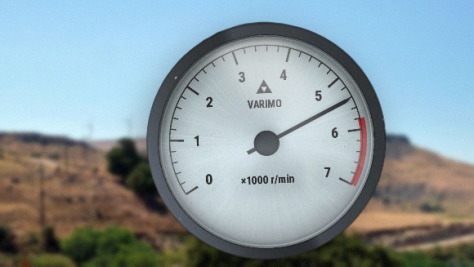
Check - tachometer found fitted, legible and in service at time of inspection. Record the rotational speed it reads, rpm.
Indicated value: 5400 rpm
